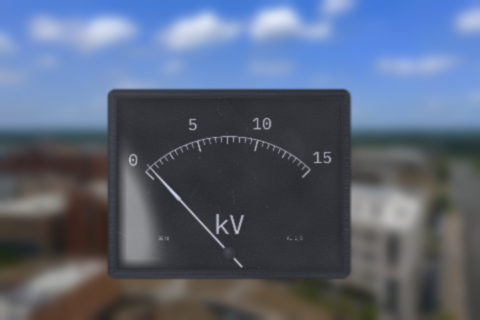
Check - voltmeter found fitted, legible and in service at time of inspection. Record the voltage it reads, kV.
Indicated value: 0.5 kV
